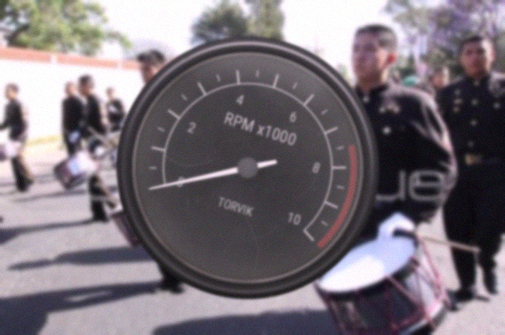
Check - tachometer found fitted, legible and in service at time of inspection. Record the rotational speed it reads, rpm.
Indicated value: 0 rpm
